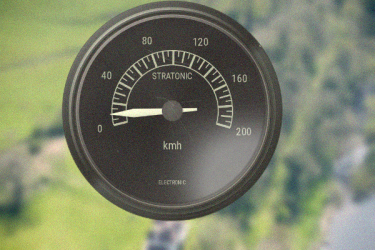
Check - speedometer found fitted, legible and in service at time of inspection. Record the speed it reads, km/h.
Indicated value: 10 km/h
